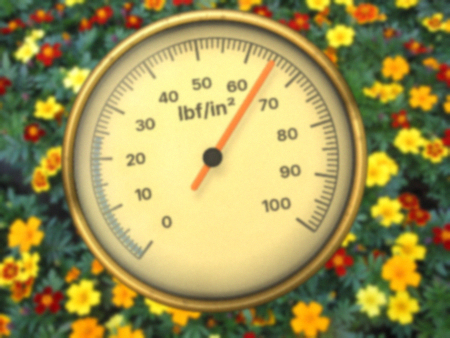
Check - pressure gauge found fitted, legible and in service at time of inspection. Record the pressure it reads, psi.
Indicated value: 65 psi
